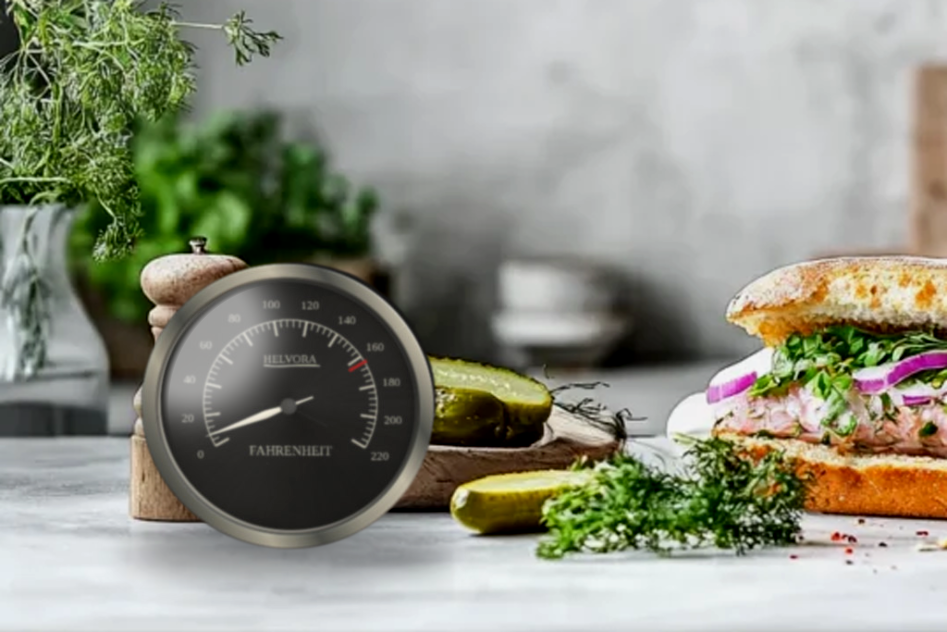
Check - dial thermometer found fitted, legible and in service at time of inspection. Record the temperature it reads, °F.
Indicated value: 8 °F
